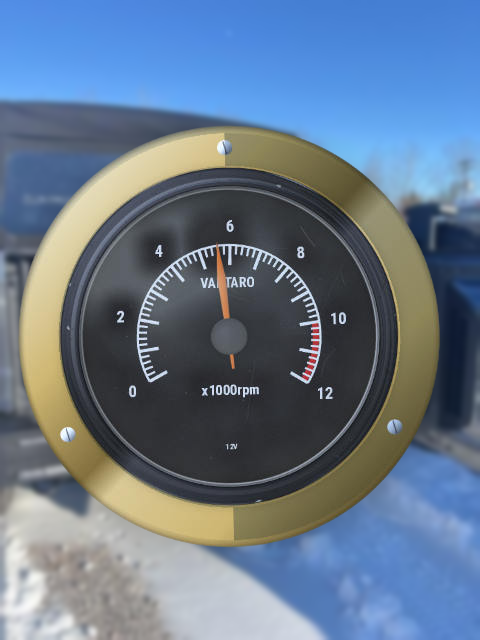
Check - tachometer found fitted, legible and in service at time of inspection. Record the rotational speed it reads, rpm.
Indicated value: 5600 rpm
